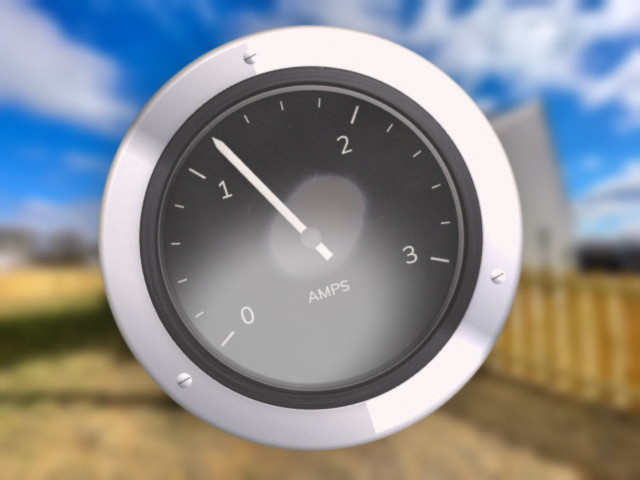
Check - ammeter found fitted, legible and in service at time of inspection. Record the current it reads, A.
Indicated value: 1.2 A
